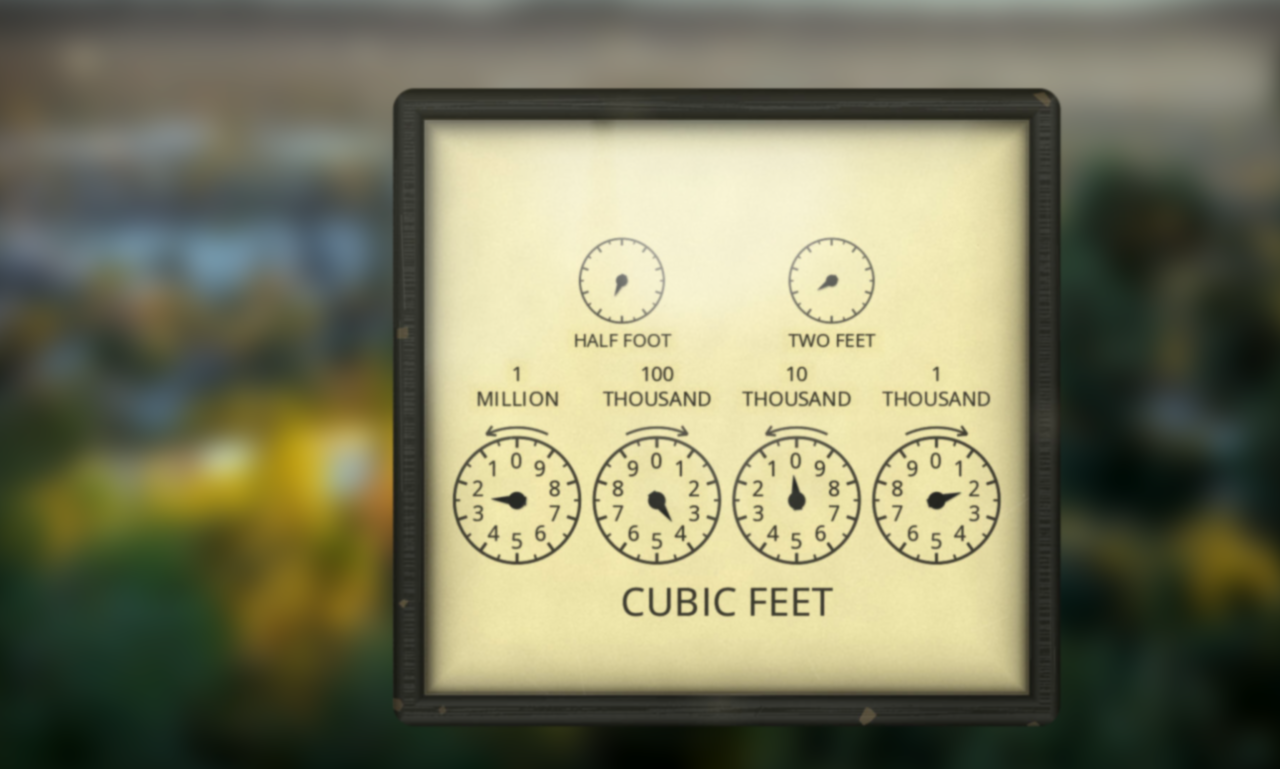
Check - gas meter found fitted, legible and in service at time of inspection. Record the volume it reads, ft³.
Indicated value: 240200 ft³
